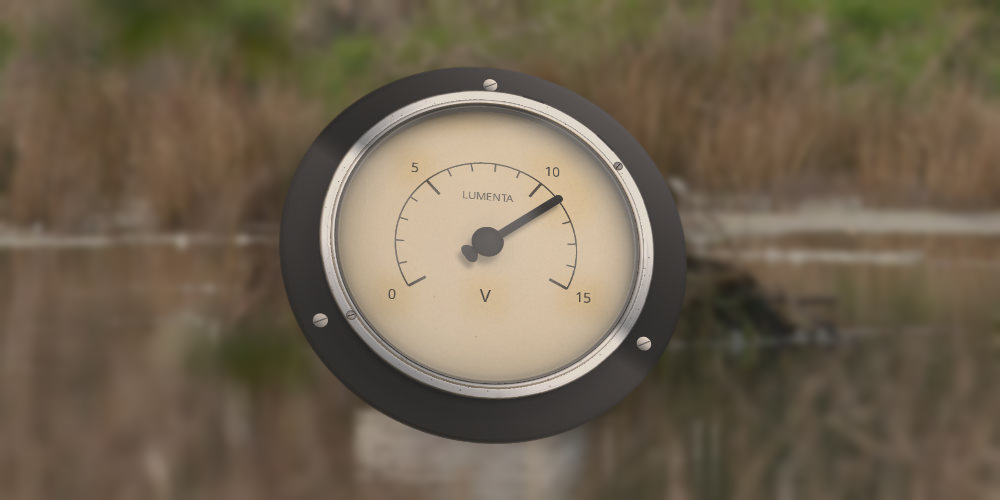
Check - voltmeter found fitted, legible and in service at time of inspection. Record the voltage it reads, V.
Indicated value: 11 V
